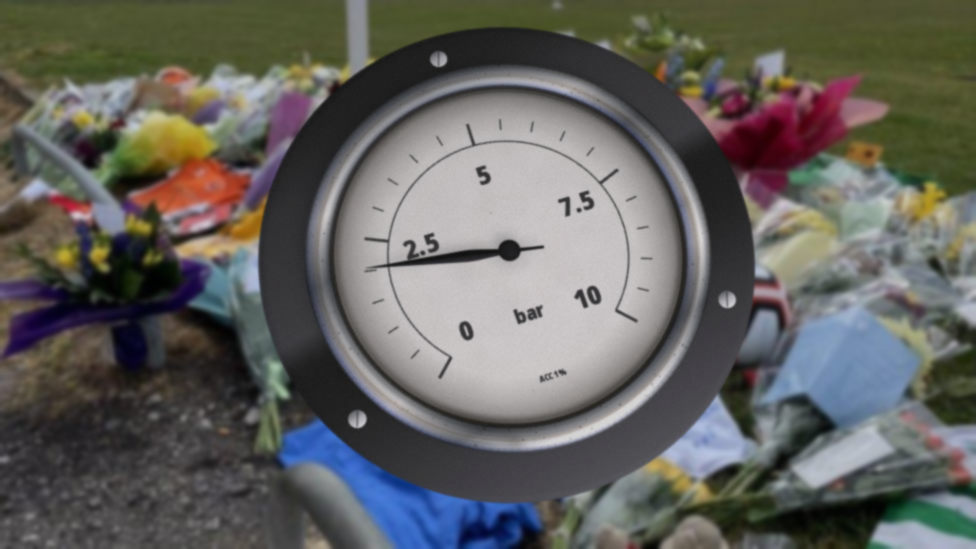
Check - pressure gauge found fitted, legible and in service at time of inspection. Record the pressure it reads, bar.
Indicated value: 2 bar
